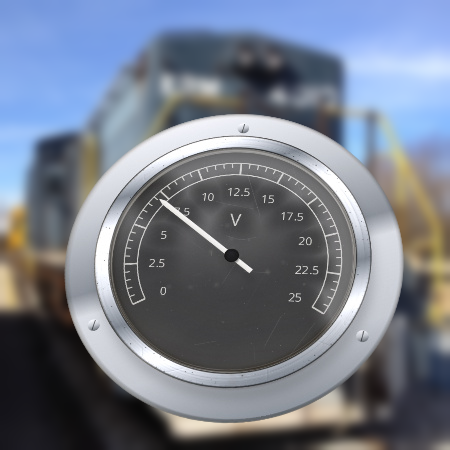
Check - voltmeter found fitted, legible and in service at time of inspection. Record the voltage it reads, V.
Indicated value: 7 V
